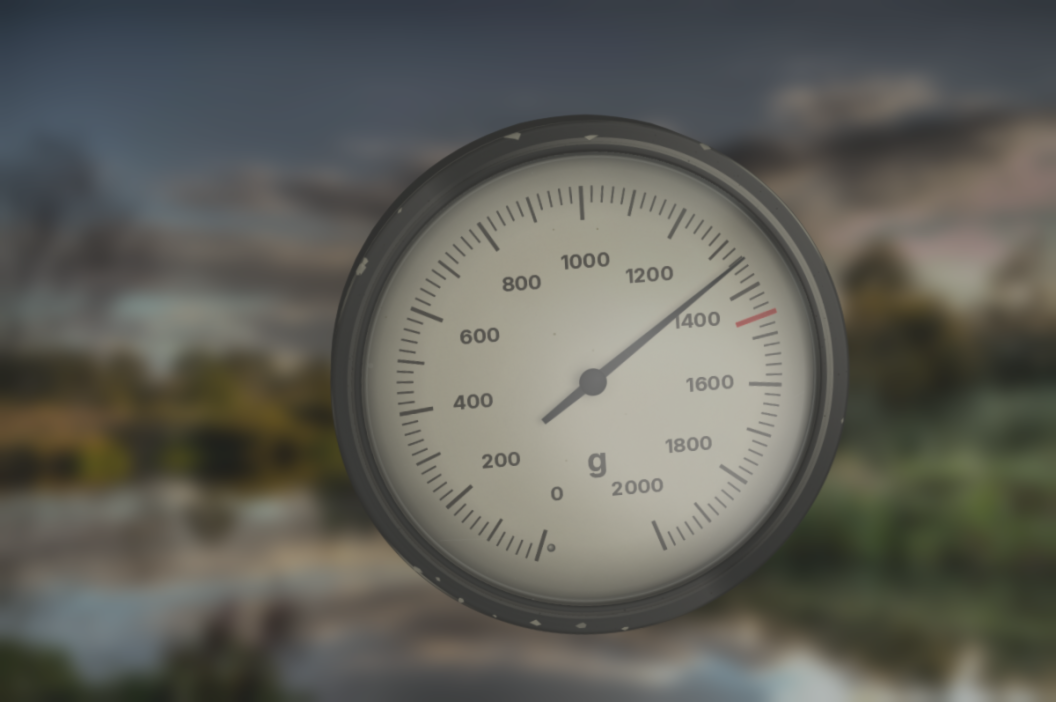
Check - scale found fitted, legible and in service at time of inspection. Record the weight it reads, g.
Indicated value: 1340 g
